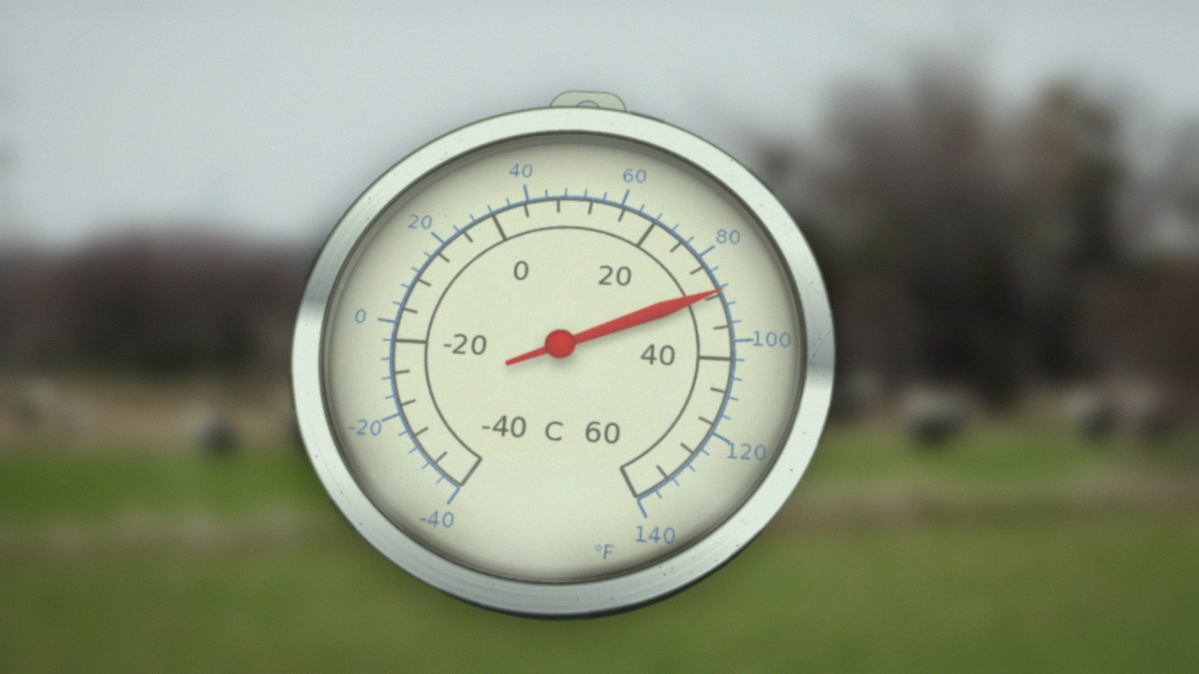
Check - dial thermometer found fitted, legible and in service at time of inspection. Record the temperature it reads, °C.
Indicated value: 32 °C
